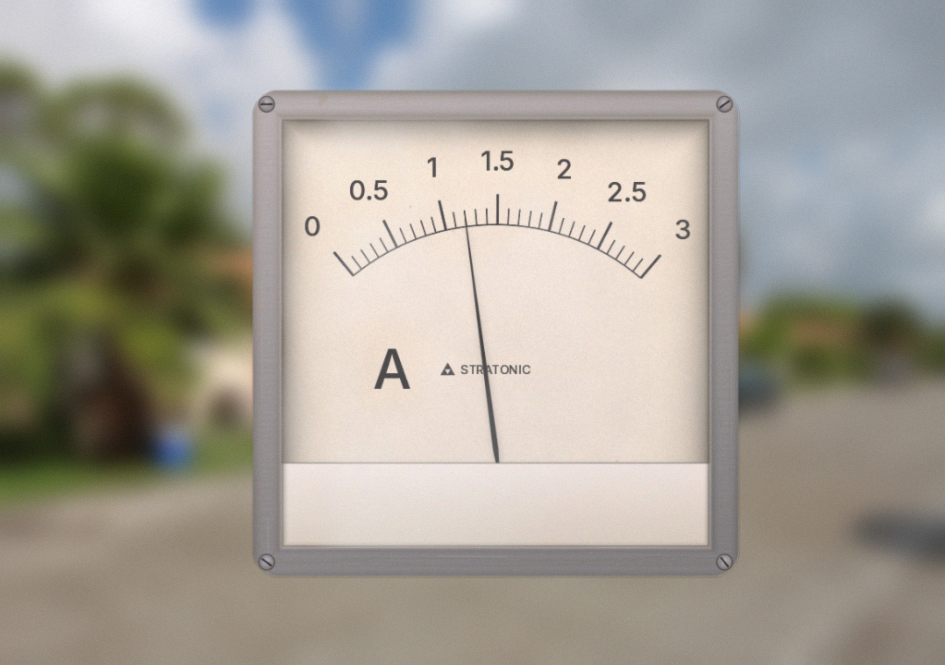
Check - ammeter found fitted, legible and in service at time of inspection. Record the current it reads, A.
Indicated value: 1.2 A
